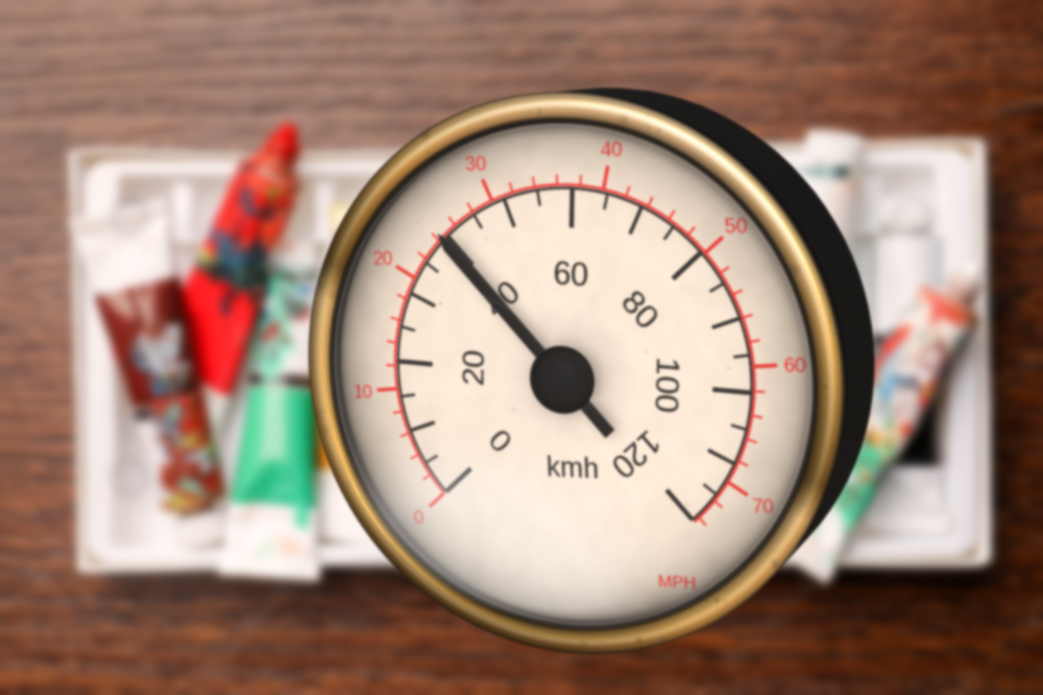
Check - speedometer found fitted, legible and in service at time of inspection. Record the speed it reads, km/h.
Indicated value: 40 km/h
